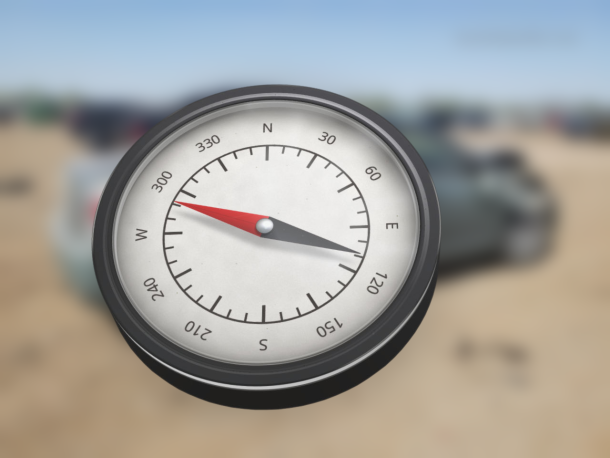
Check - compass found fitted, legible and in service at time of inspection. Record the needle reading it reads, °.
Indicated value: 290 °
